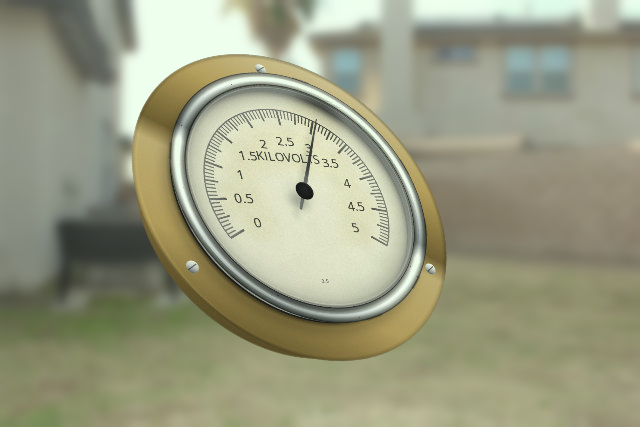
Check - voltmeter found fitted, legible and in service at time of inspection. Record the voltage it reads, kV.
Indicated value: 3 kV
